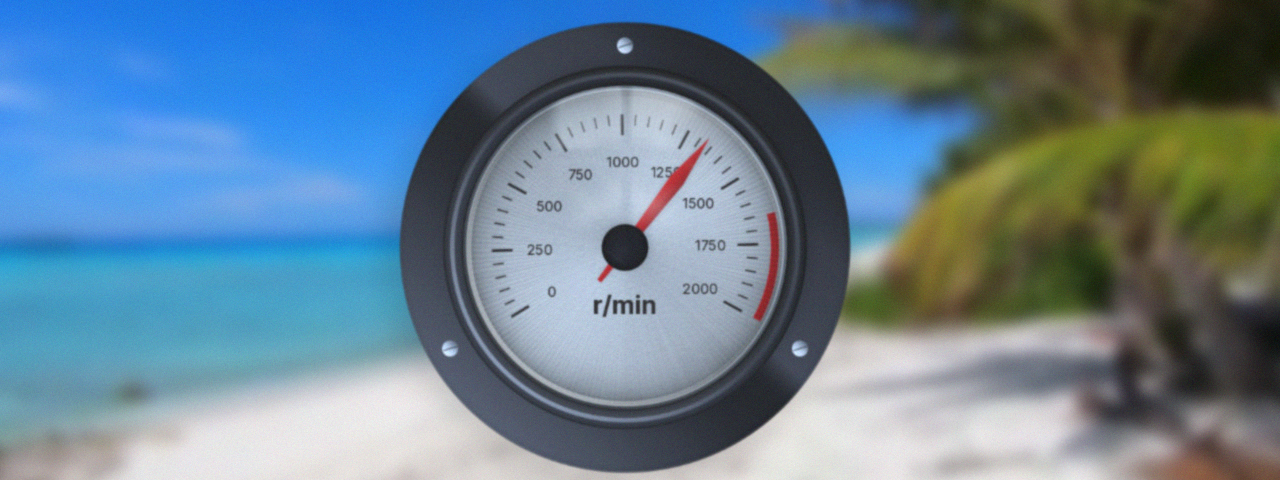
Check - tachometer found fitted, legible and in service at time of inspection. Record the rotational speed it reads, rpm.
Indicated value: 1325 rpm
